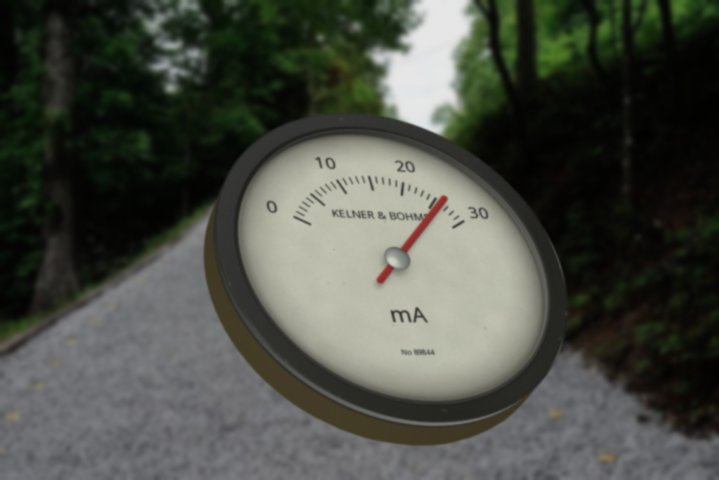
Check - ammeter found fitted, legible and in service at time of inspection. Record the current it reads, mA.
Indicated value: 26 mA
